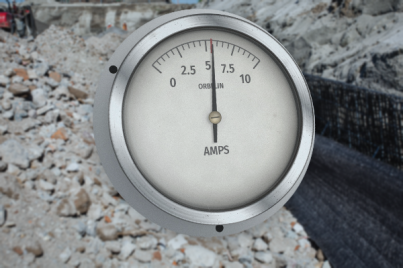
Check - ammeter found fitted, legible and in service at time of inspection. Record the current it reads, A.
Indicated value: 5.5 A
